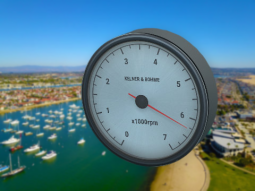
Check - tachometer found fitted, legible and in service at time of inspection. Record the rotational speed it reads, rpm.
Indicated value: 6250 rpm
